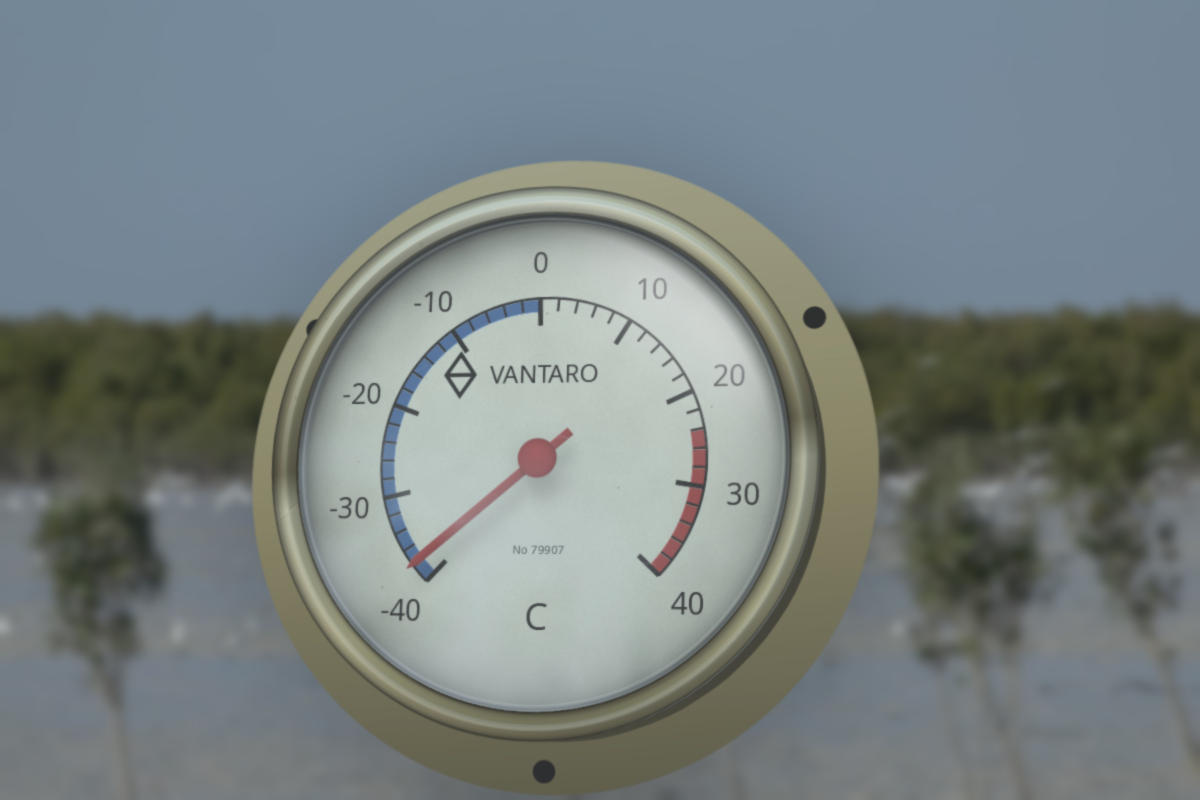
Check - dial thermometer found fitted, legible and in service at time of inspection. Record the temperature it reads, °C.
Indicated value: -38 °C
